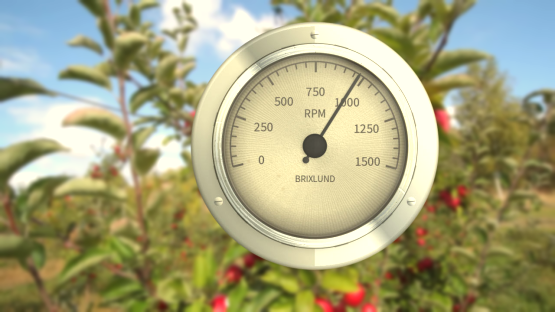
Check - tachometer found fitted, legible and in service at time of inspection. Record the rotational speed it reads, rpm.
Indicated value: 975 rpm
